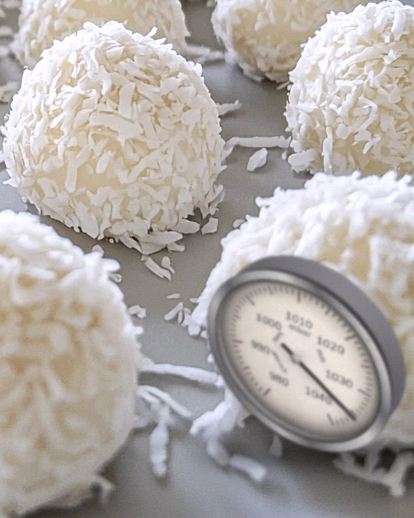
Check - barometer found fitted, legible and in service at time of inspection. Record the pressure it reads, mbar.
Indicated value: 1035 mbar
